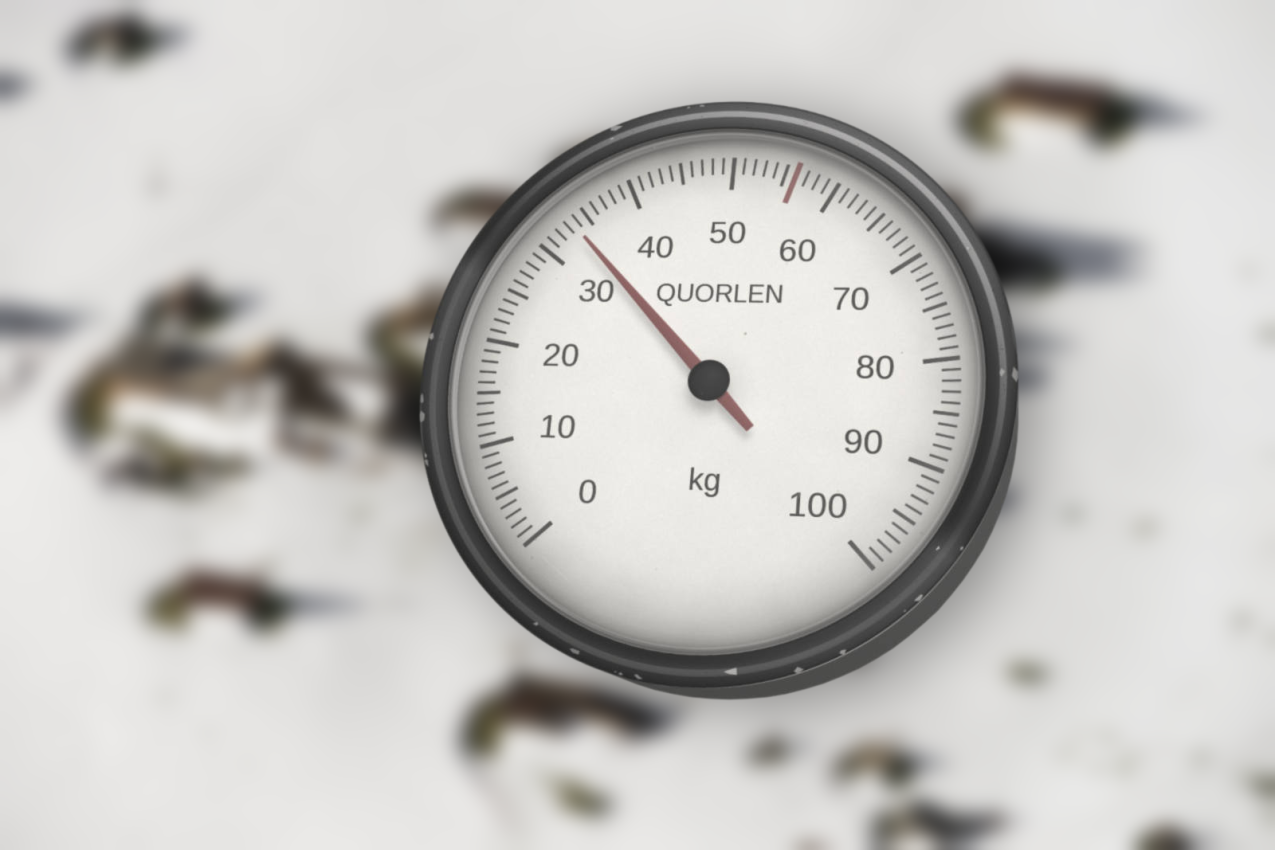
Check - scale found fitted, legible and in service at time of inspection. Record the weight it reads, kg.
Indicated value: 33.5 kg
